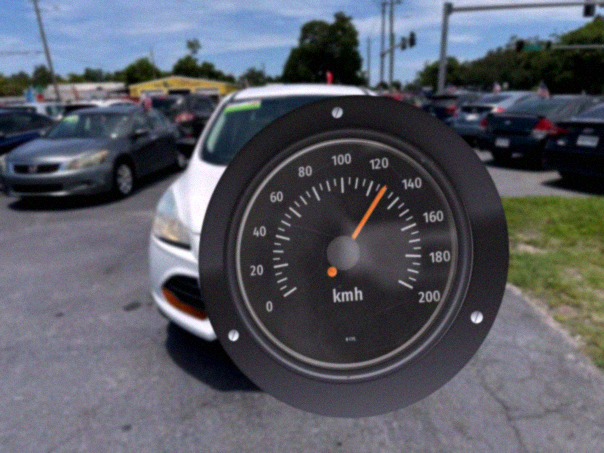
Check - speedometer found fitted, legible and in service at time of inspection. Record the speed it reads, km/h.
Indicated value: 130 km/h
